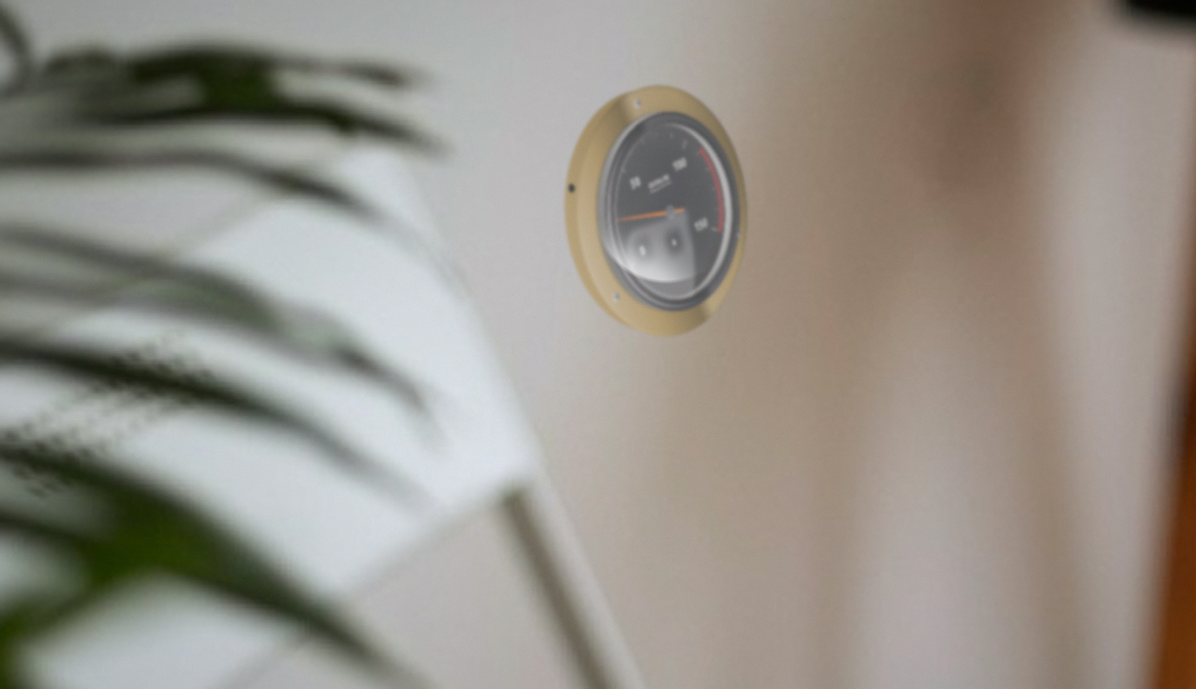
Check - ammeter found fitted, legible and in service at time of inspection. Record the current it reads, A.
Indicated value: 25 A
